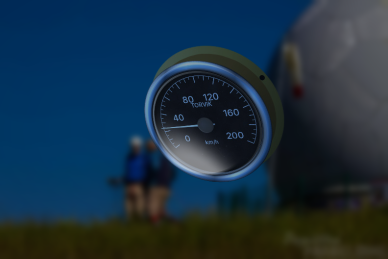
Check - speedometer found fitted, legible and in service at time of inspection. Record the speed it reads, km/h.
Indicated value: 25 km/h
